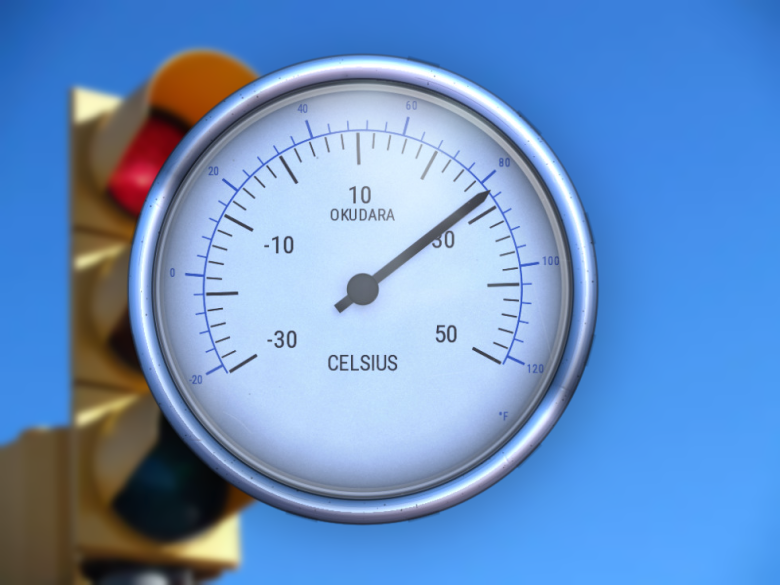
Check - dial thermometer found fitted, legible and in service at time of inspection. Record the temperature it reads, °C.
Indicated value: 28 °C
